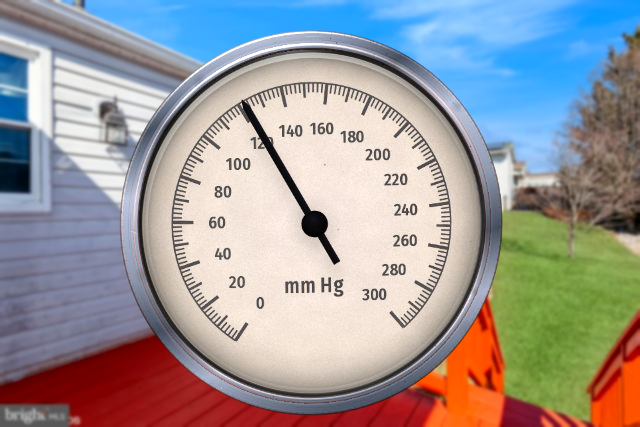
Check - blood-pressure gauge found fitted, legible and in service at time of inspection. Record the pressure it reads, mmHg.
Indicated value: 122 mmHg
